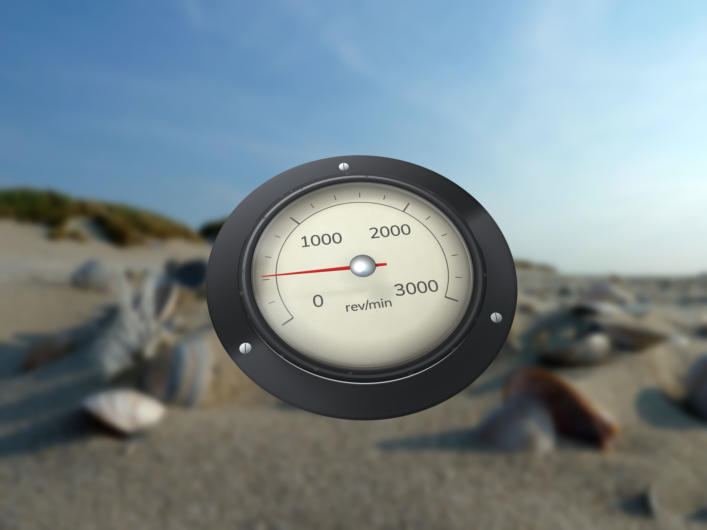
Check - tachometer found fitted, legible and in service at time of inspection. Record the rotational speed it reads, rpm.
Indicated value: 400 rpm
